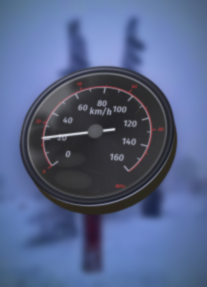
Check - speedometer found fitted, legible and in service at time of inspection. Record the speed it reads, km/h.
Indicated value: 20 km/h
